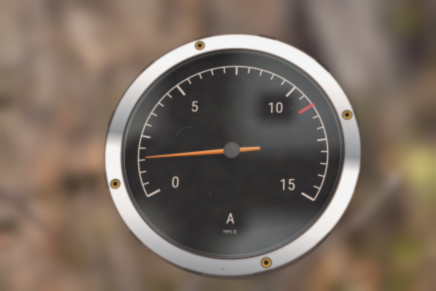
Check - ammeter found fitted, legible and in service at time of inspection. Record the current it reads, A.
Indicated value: 1.5 A
